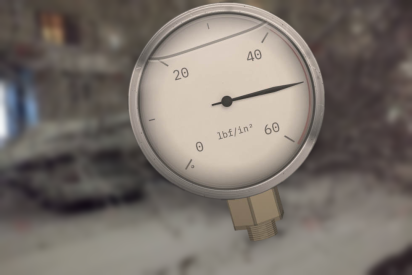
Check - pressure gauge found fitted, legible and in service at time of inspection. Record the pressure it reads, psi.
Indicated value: 50 psi
